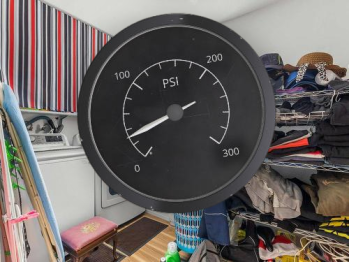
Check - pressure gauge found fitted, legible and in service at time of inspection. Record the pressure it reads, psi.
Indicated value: 30 psi
